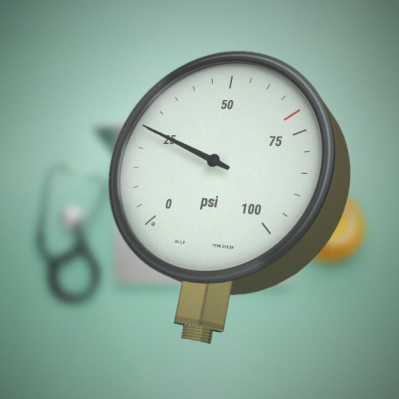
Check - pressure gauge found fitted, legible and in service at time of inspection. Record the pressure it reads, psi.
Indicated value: 25 psi
